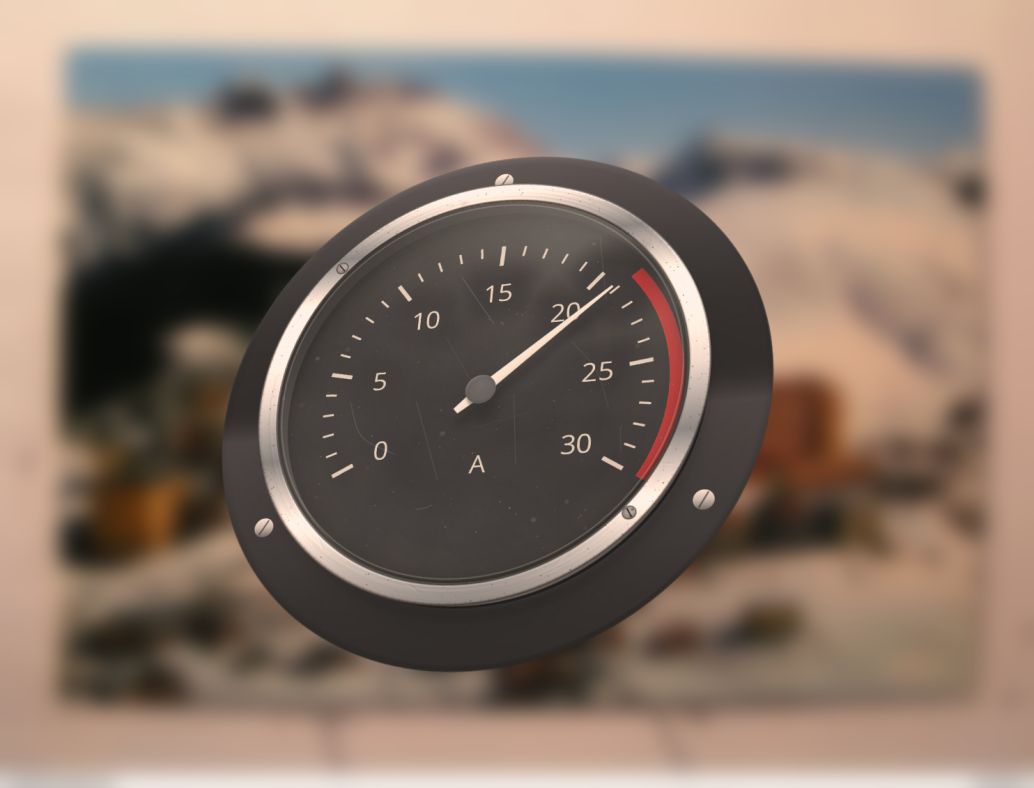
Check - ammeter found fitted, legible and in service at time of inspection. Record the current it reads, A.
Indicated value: 21 A
